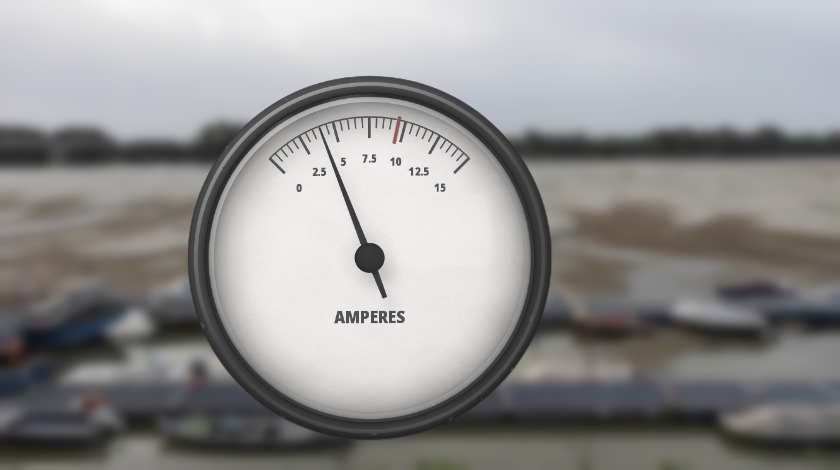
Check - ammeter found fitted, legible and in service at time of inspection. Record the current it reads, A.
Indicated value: 4 A
